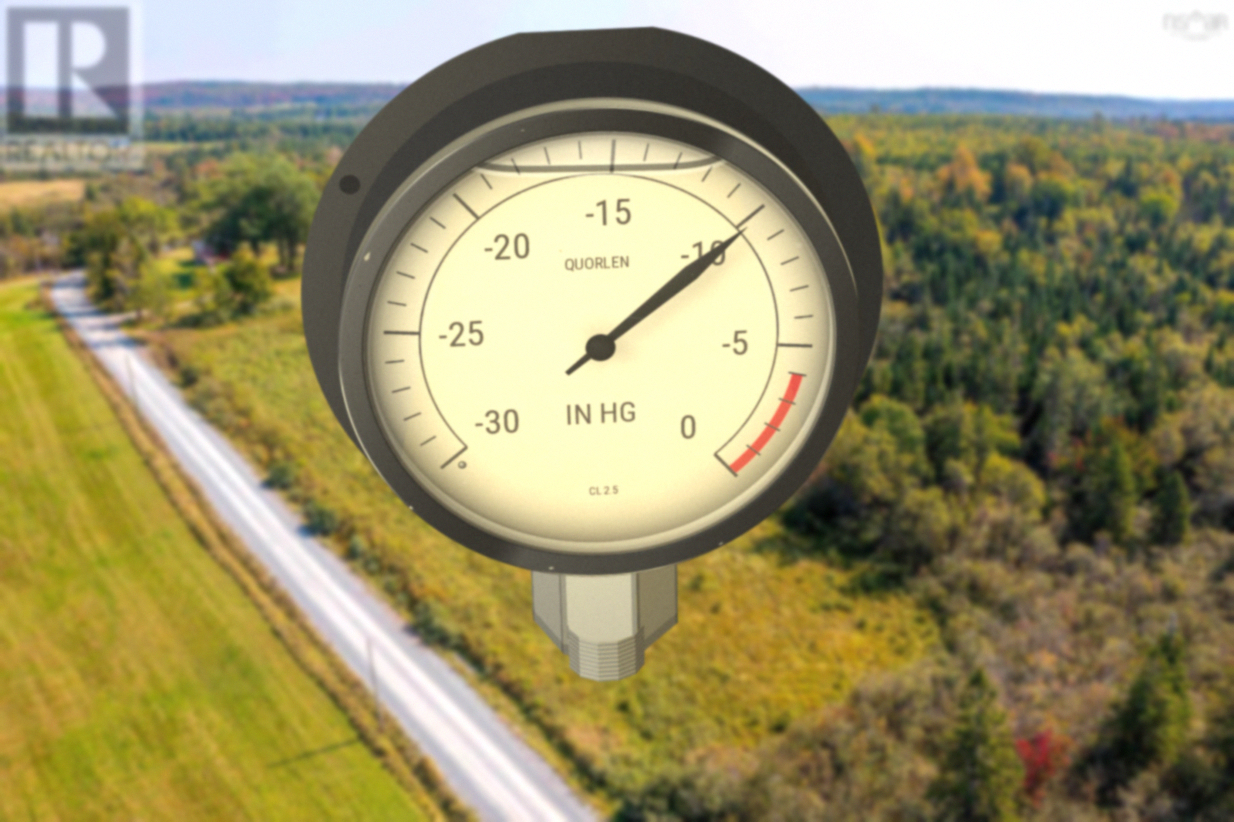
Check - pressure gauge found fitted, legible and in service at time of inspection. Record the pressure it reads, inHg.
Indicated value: -10 inHg
